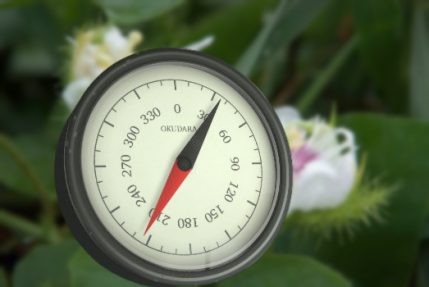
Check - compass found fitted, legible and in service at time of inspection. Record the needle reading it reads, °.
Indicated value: 215 °
